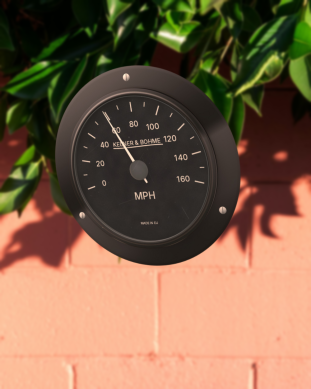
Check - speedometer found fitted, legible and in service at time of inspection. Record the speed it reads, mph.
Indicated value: 60 mph
